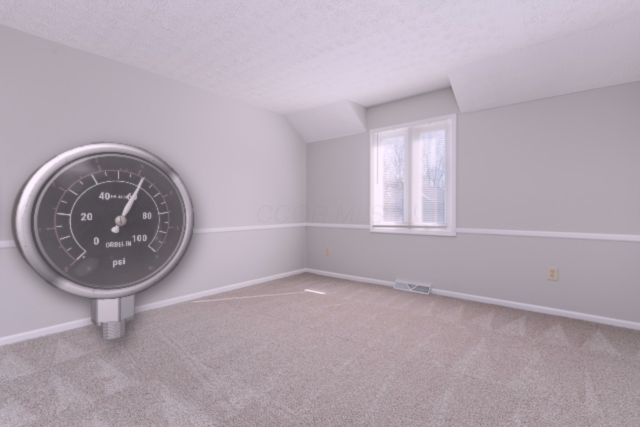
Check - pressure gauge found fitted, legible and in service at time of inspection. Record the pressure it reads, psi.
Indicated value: 60 psi
